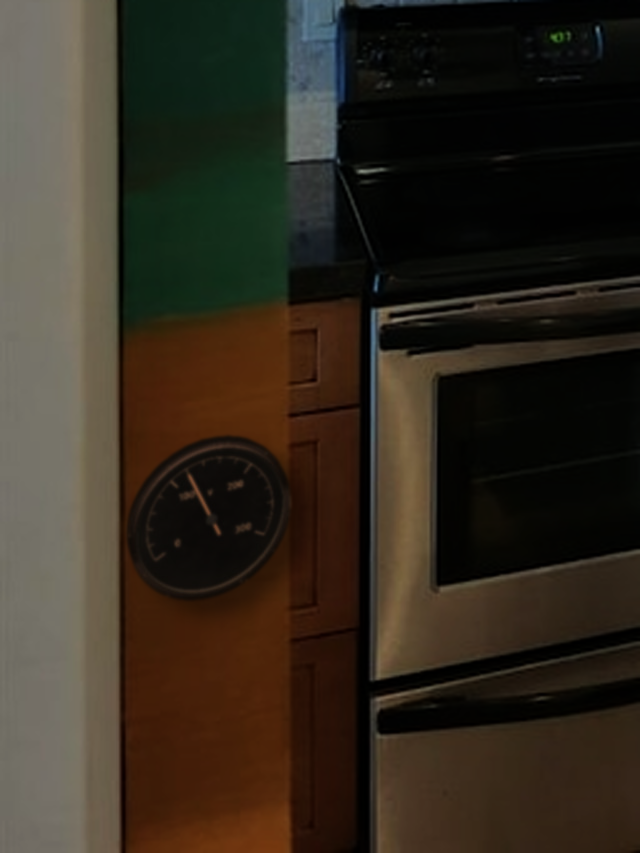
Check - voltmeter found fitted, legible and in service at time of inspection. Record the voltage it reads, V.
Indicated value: 120 V
